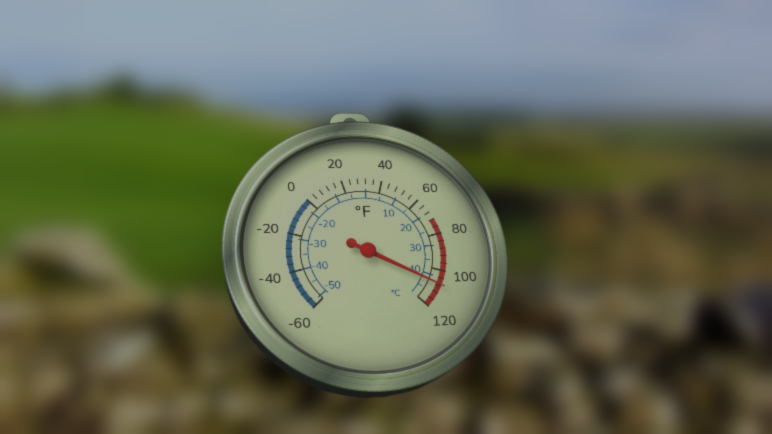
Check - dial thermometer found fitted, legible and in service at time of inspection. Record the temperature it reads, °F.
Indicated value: 108 °F
